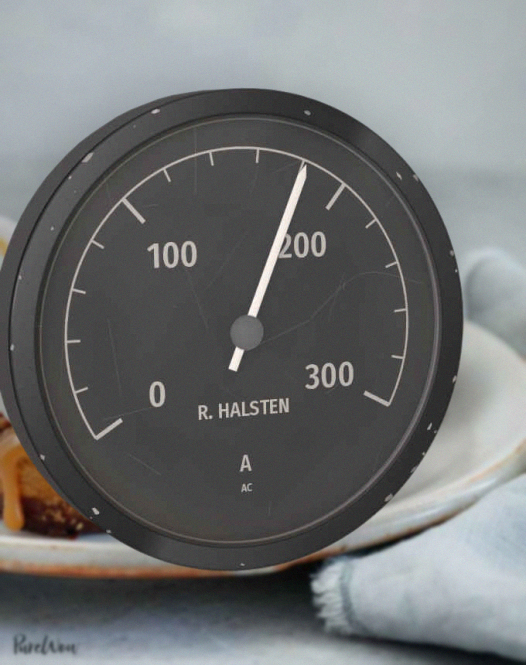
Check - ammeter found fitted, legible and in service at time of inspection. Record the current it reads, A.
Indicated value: 180 A
